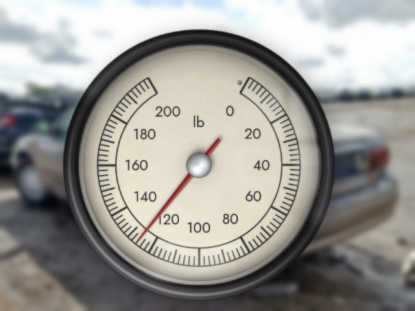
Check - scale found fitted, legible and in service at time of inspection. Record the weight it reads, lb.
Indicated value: 126 lb
